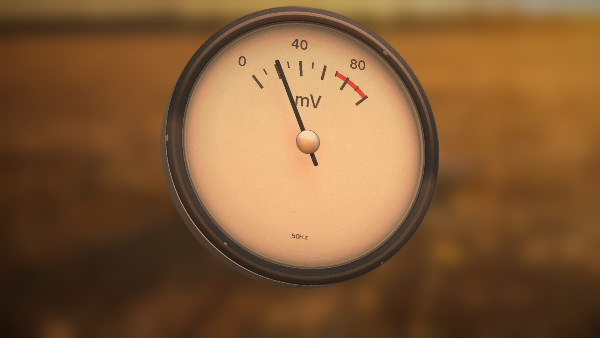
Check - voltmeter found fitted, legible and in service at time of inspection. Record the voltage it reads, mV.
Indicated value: 20 mV
